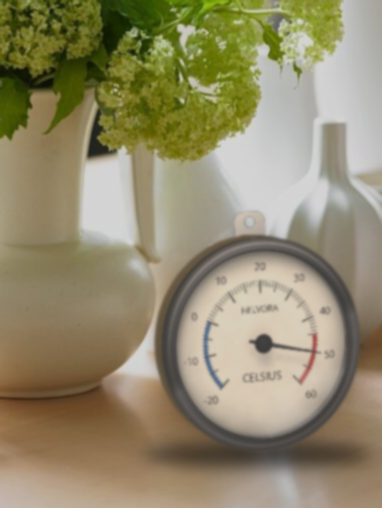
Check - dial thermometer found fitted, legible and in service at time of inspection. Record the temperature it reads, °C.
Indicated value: 50 °C
